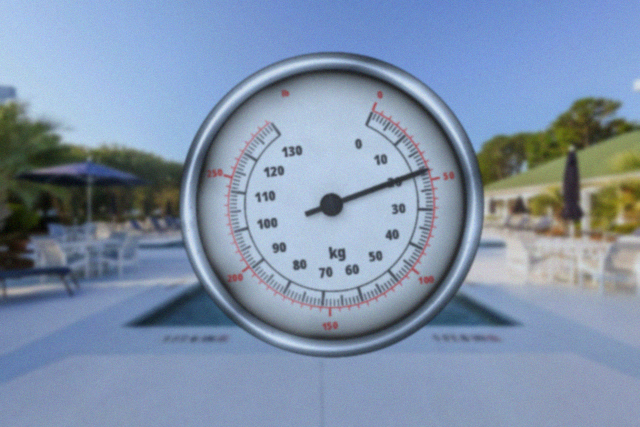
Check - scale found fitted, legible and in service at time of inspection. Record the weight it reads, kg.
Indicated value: 20 kg
